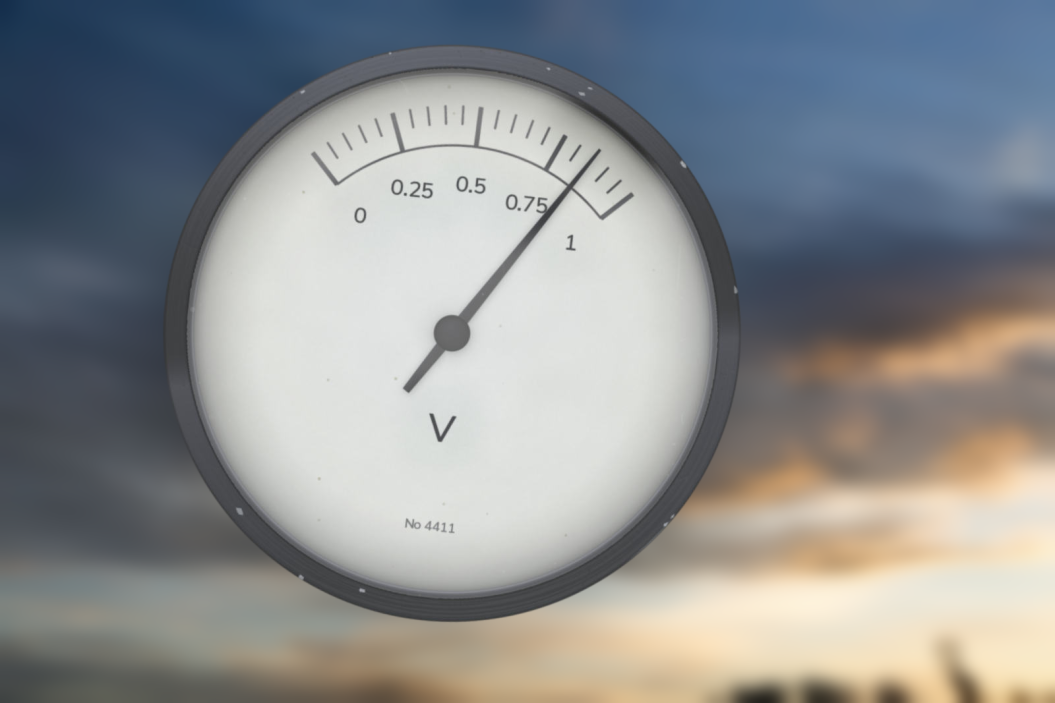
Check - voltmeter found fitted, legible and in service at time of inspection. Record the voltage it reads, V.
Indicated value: 0.85 V
